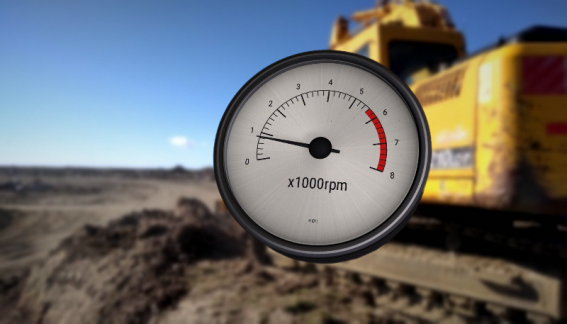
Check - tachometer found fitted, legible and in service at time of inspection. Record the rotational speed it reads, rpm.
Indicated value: 800 rpm
